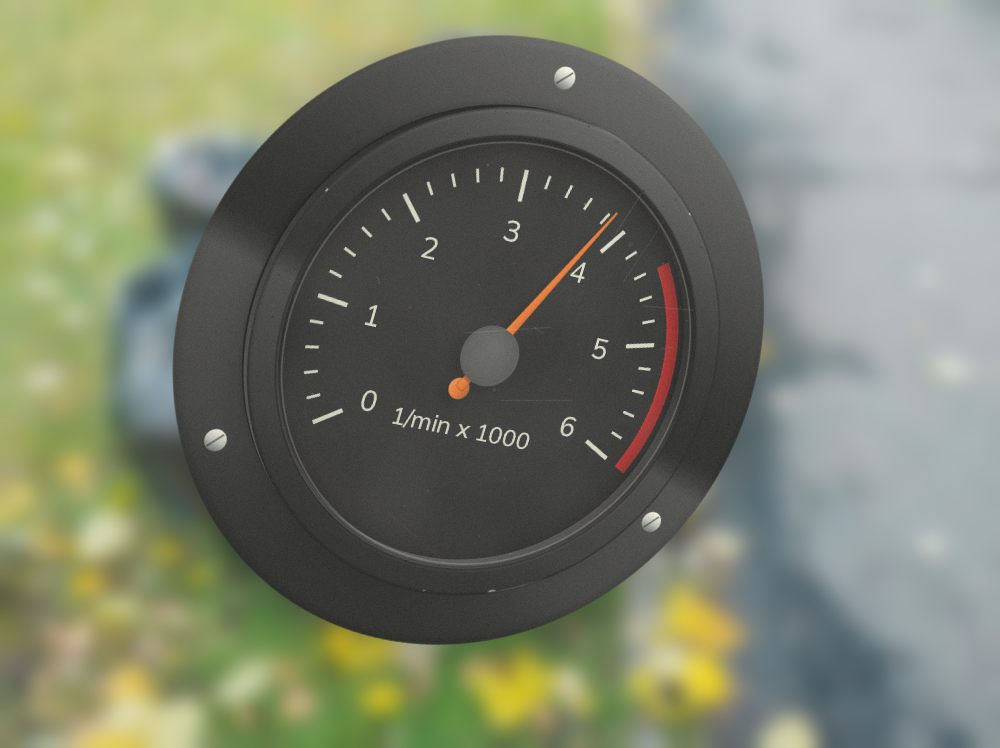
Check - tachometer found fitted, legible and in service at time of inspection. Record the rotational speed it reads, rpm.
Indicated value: 3800 rpm
